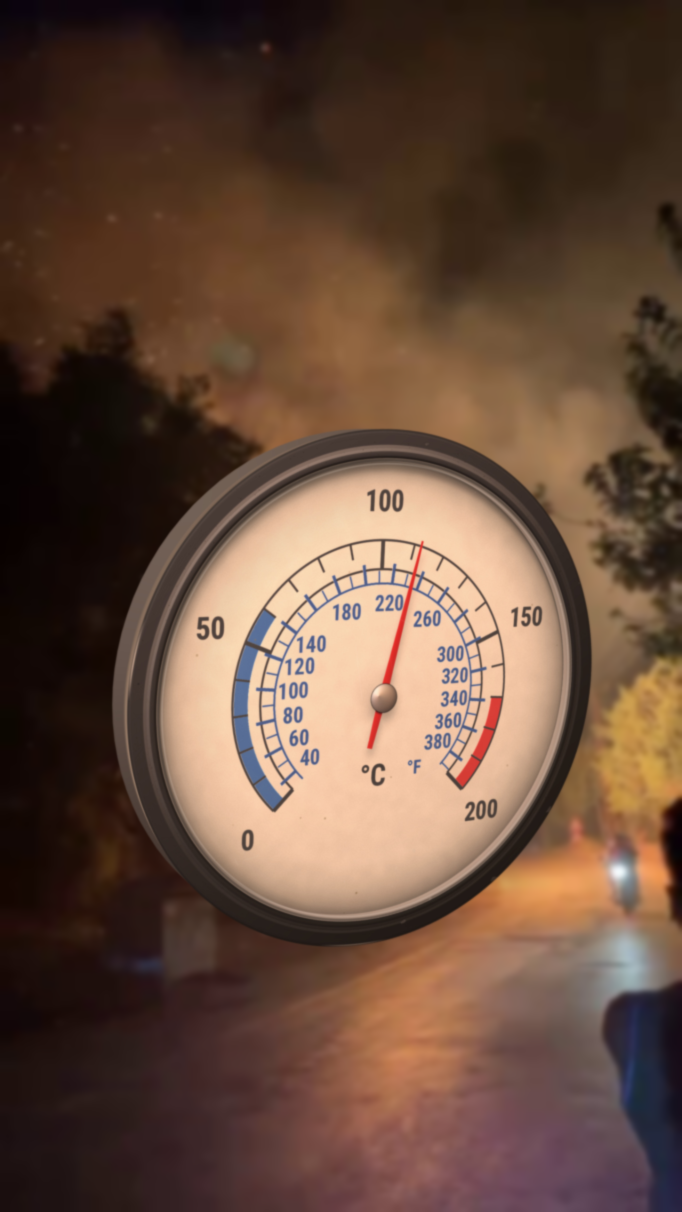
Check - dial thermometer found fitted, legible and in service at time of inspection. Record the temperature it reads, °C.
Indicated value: 110 °C
